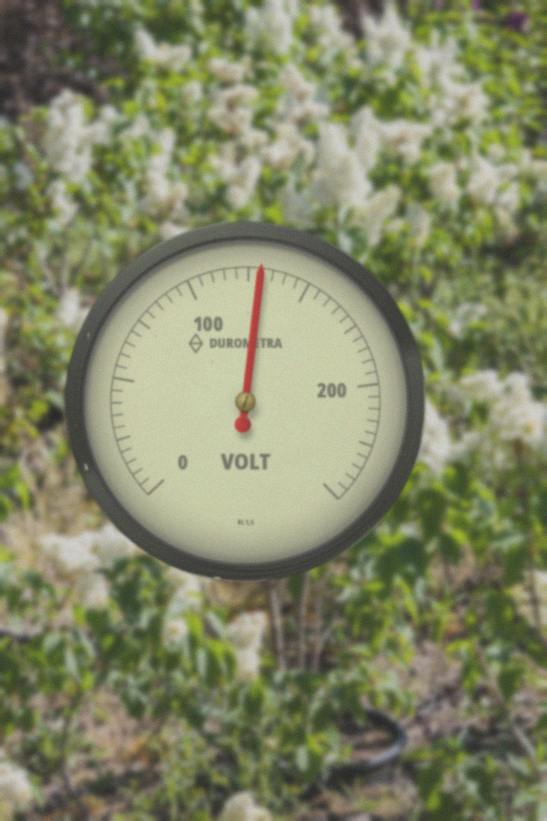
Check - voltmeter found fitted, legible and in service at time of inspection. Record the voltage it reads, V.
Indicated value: 130 V
